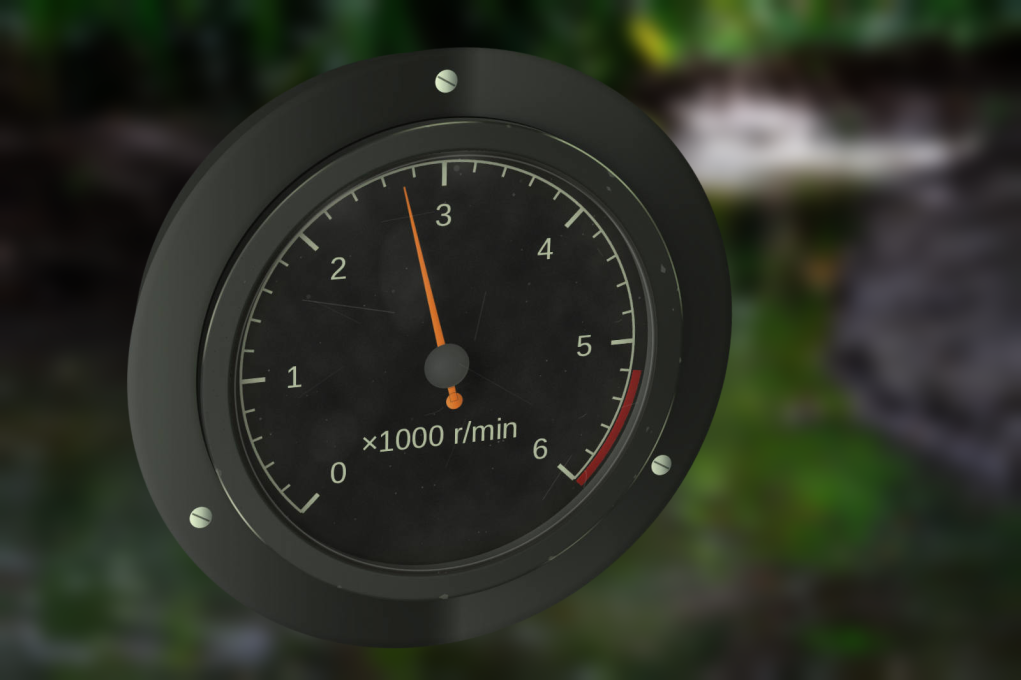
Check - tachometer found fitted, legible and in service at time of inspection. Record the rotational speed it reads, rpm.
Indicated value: 2700 rpm
